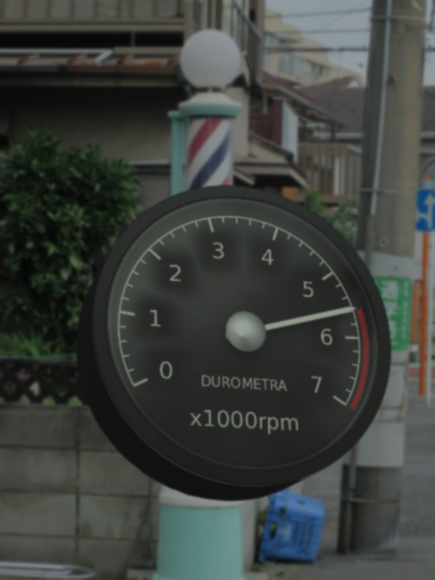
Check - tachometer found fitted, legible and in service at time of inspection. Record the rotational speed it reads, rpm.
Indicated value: 5600 rpm
